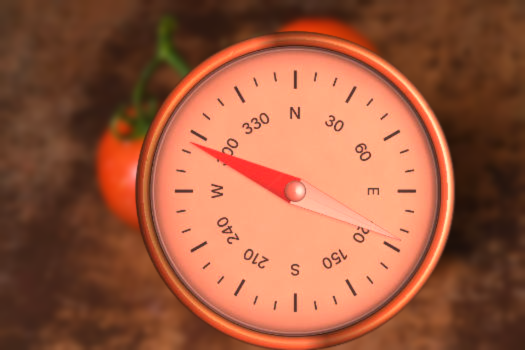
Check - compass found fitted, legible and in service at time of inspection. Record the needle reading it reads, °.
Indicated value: 295 °
